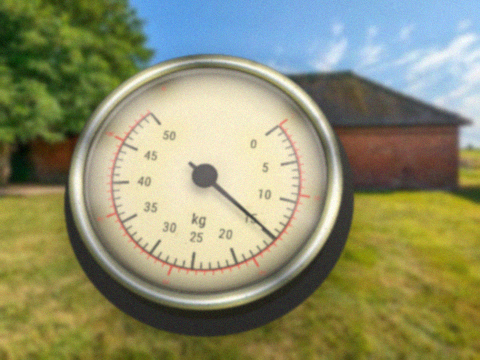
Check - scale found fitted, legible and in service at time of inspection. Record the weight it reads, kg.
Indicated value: 15 kg
